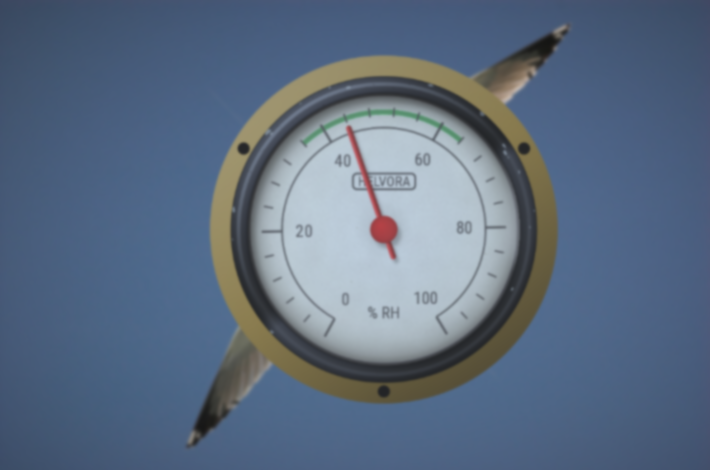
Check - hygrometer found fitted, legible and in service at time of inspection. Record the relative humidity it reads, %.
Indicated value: 44 %
